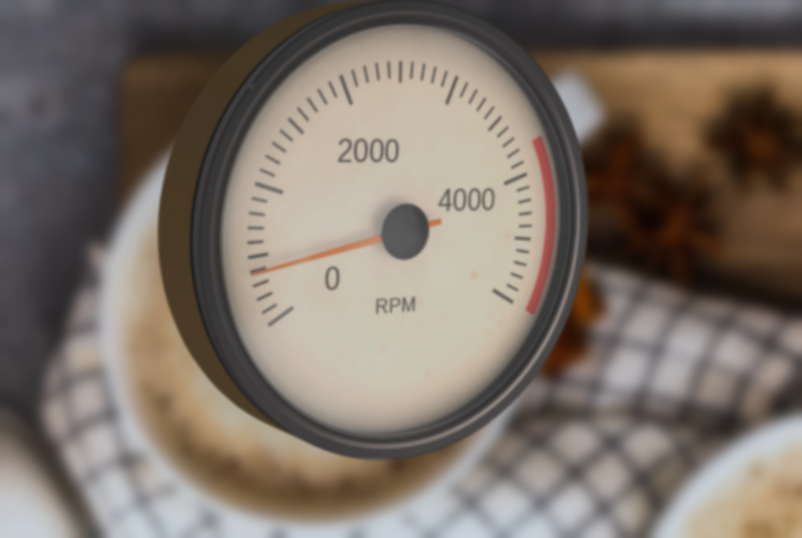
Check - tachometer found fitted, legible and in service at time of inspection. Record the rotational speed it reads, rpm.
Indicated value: 400 rpm
